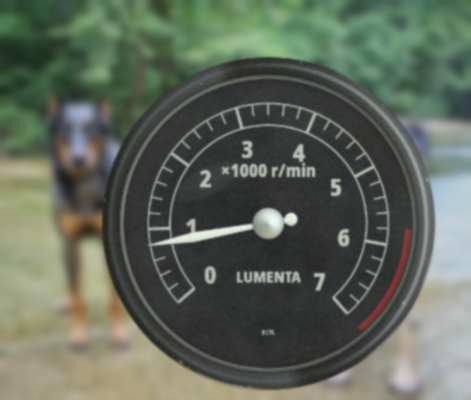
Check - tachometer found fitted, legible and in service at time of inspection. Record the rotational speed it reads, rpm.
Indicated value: 800 rpm
